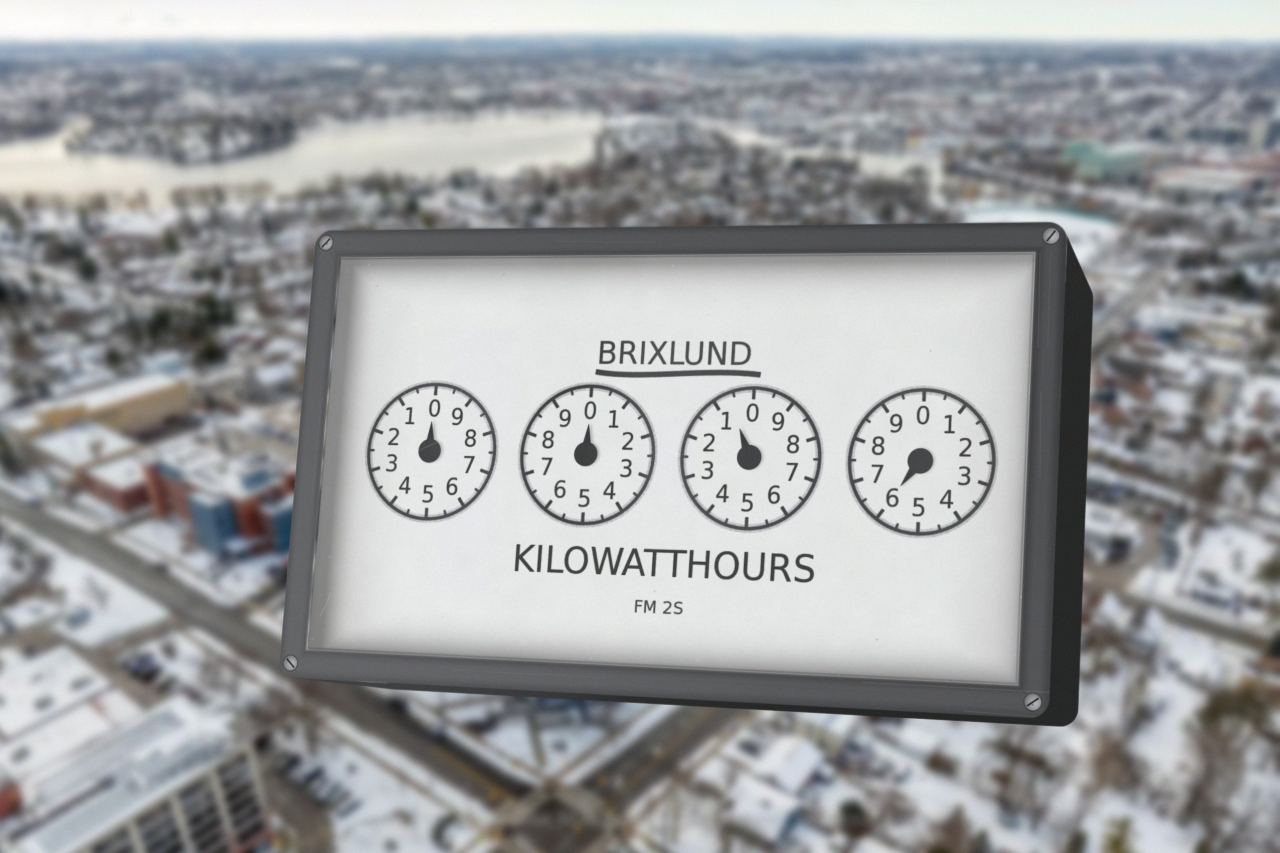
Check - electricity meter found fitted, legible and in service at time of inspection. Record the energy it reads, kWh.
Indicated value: 6 kWh
